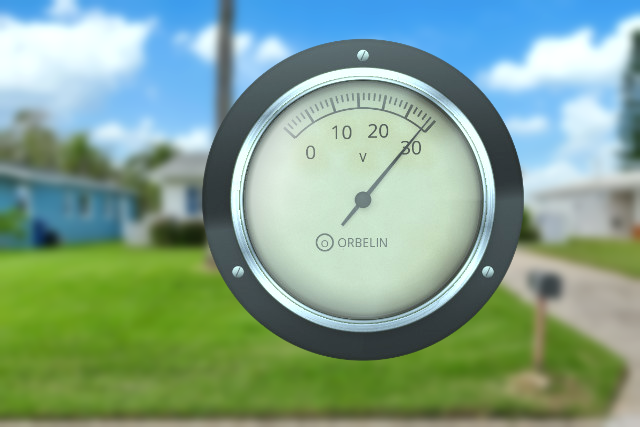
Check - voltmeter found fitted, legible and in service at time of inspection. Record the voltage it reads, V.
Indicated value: 29 V
